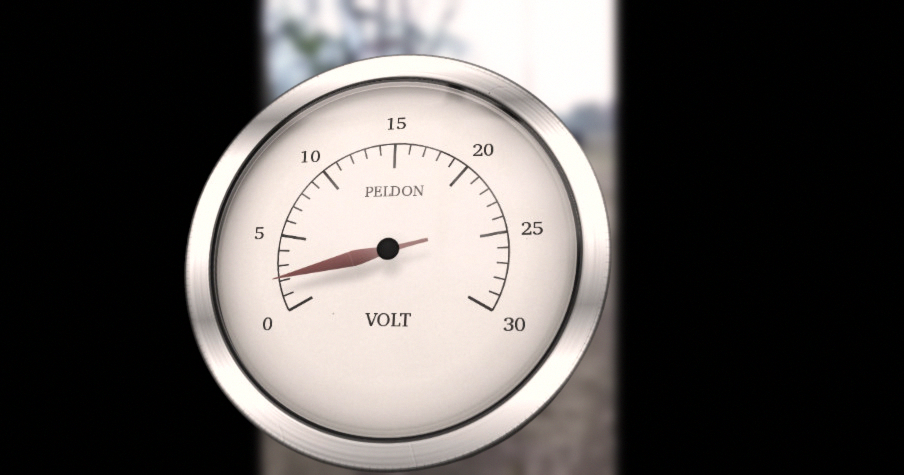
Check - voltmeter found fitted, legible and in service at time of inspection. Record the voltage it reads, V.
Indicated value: 2 V
